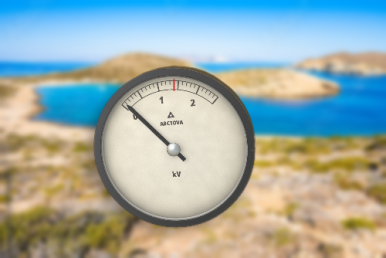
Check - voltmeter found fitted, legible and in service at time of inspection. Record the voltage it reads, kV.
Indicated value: 0.1 kV
